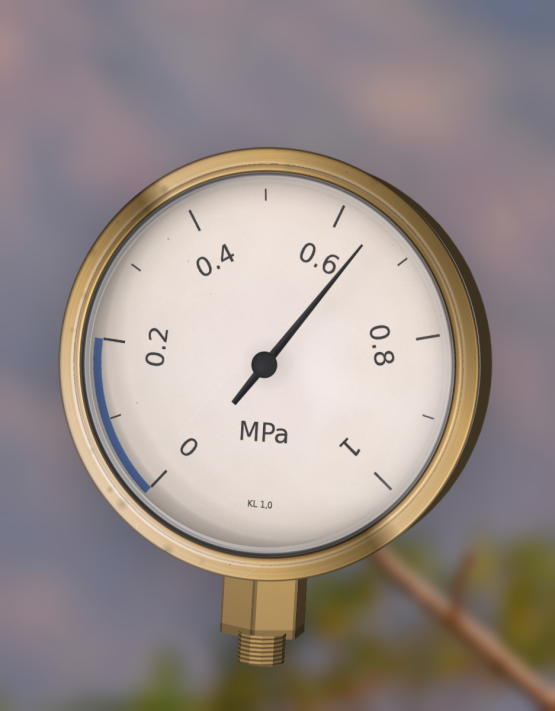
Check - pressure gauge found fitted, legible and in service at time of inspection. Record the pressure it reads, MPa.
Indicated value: 0.65 MPa
